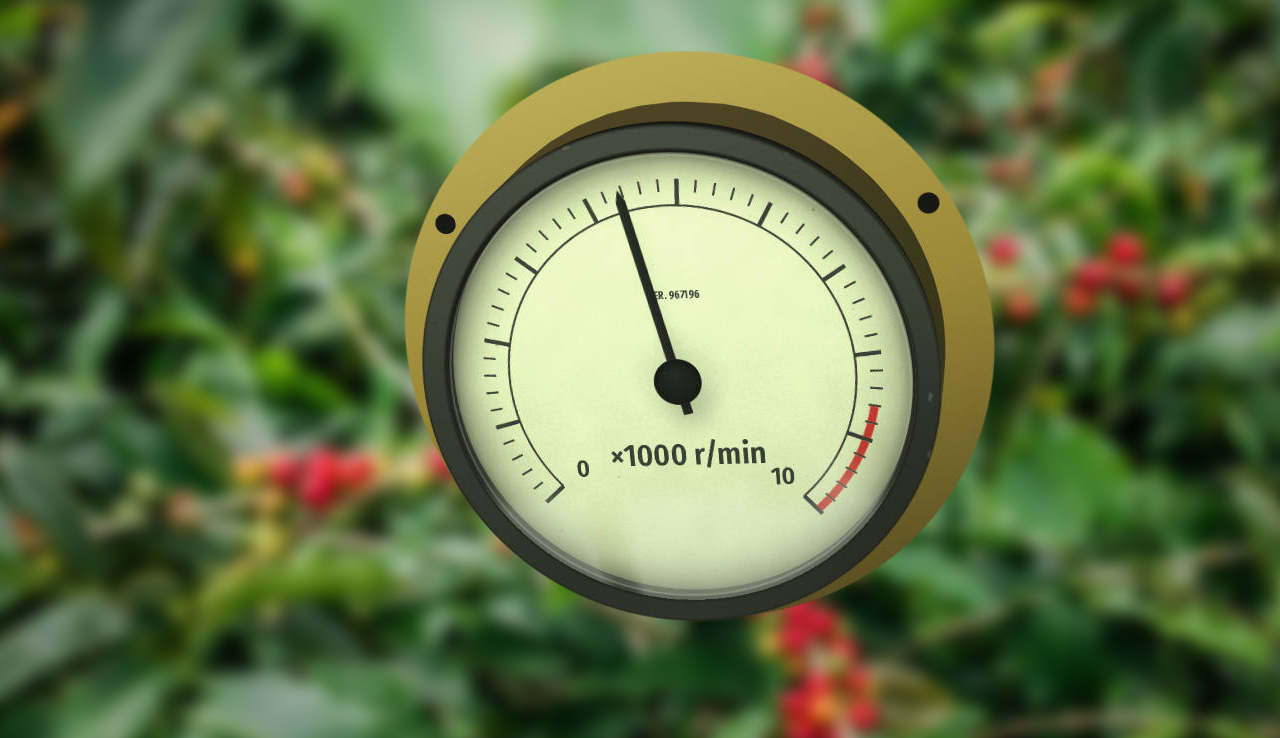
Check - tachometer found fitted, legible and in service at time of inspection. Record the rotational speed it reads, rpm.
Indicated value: 4400 rpm
